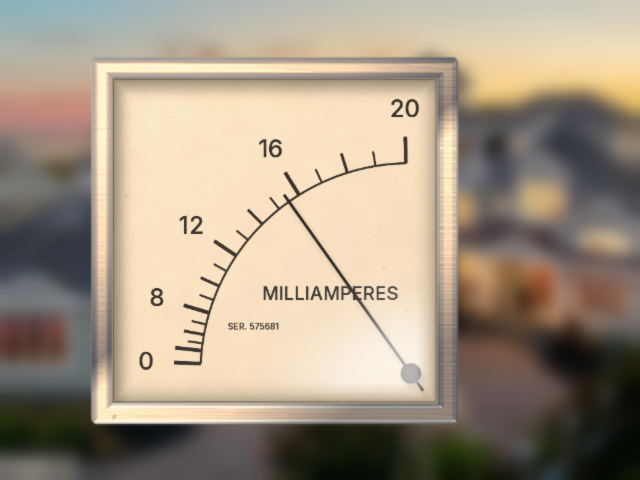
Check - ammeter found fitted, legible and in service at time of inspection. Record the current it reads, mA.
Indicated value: 15.5 mA
